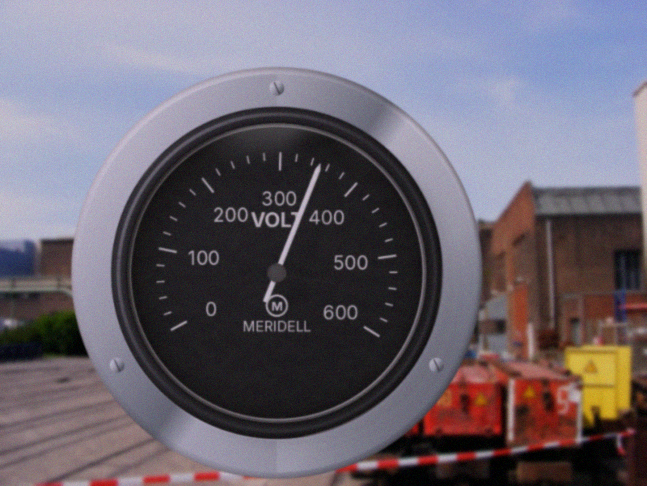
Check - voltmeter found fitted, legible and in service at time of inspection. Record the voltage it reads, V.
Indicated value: 350 V
